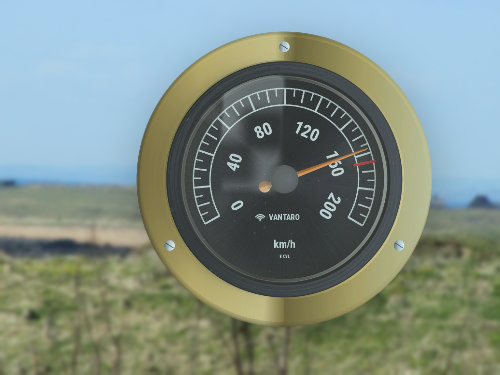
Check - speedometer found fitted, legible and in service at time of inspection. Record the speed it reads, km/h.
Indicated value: 157.5 km/h
